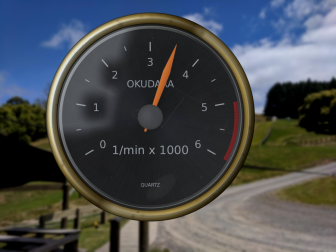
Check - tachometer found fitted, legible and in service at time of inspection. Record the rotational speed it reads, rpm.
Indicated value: 3500 rpm
